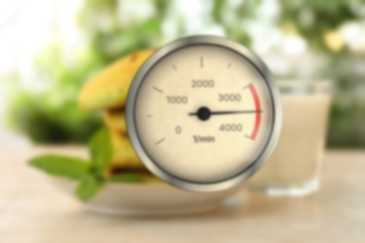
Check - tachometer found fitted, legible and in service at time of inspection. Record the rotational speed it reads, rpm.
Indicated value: 3500 rpm
